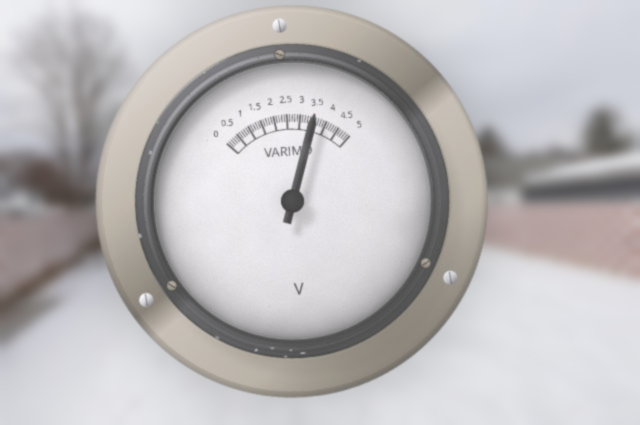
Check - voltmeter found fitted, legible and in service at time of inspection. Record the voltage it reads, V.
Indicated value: 3.5 V
